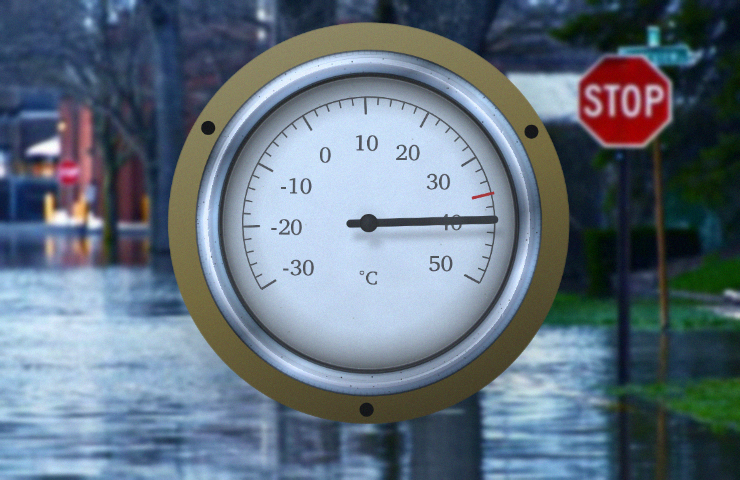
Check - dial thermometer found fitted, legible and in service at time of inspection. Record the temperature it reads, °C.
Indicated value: 40 °C
